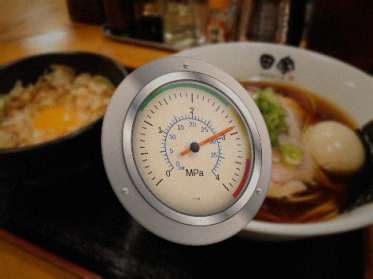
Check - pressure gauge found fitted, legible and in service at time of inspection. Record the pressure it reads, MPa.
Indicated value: 2.9 MPa
